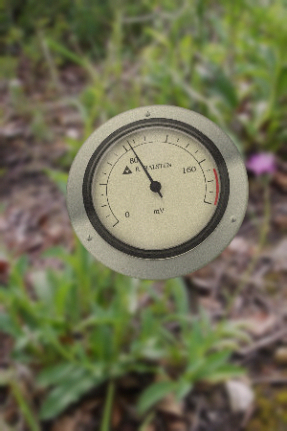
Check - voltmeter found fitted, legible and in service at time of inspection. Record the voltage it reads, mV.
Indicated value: 85 mV
